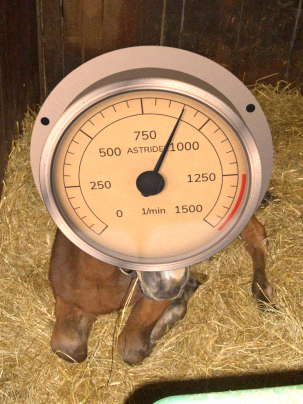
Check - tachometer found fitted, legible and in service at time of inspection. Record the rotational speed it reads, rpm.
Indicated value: 900 rpm
